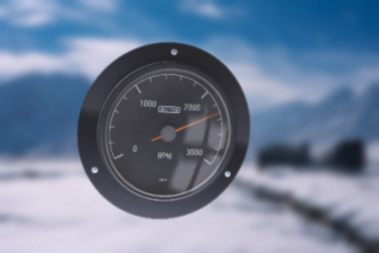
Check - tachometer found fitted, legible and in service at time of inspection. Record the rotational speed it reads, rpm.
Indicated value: 2300 rpm
